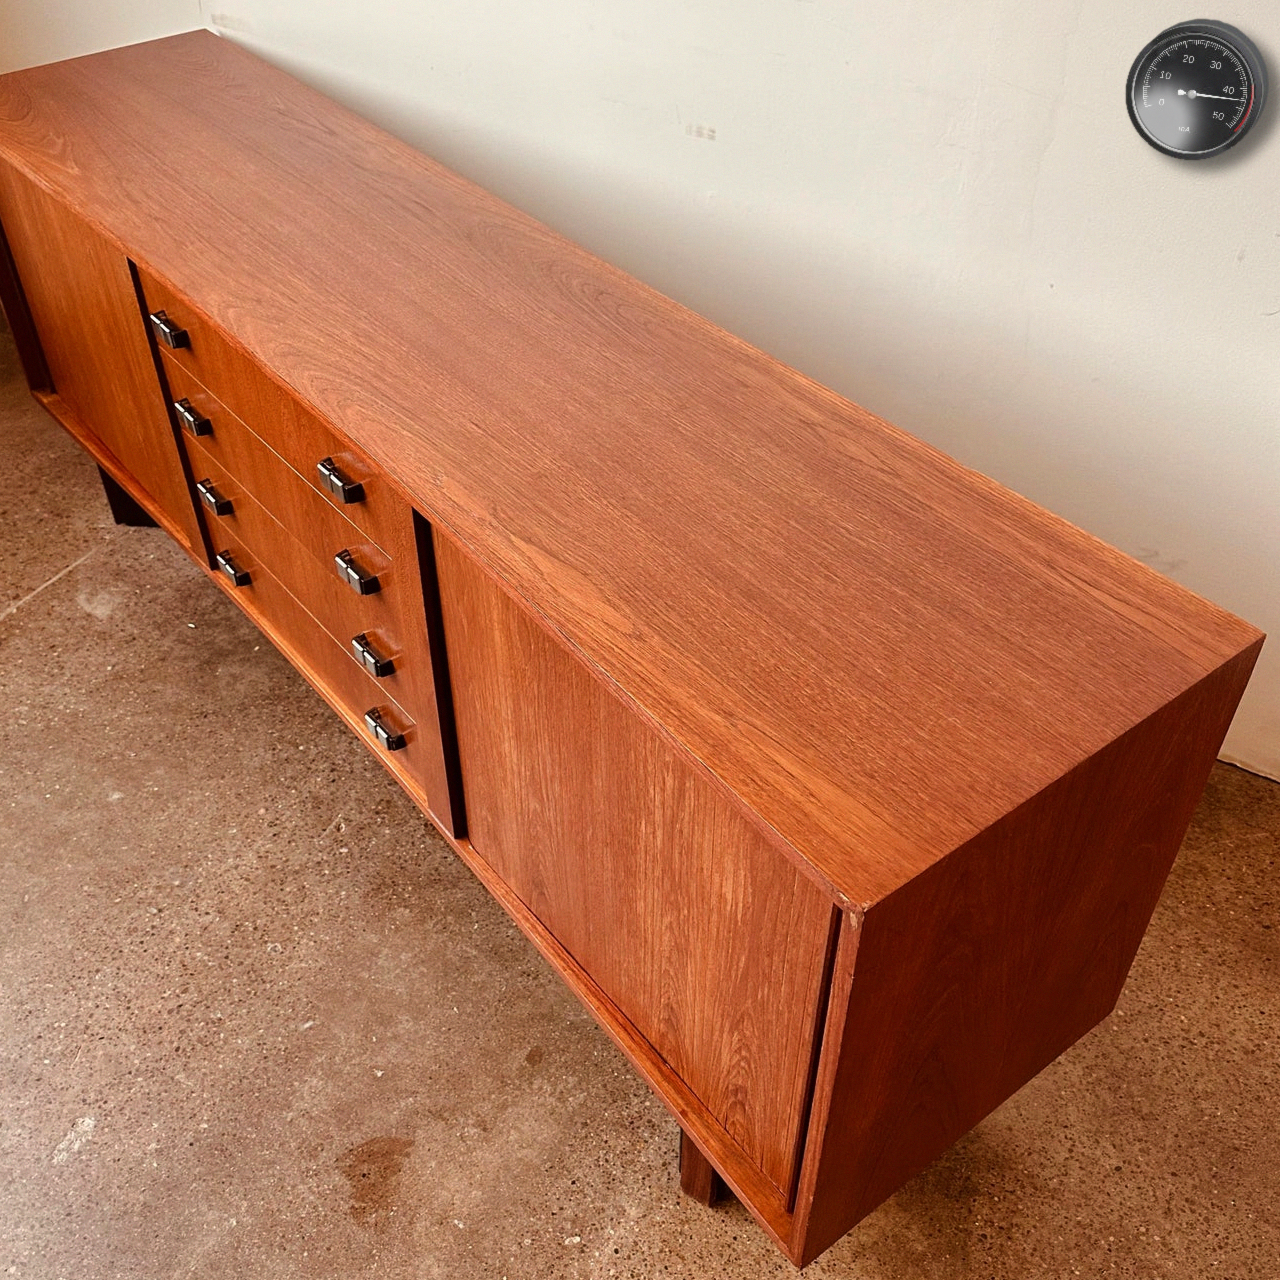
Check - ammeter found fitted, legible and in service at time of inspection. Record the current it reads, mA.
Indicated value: 42.5 mA
